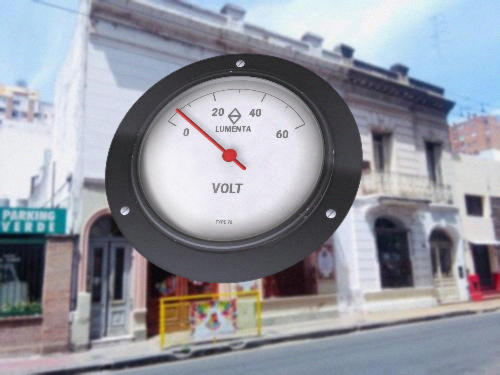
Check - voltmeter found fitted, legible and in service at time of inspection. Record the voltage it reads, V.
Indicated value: 5 V
